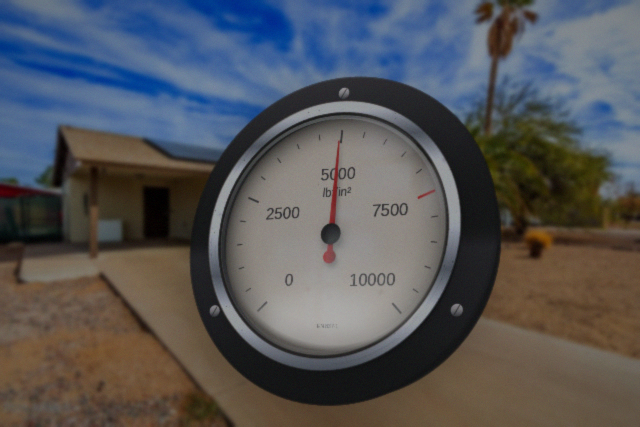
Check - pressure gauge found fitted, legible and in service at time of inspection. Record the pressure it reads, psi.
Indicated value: 5000 psi
